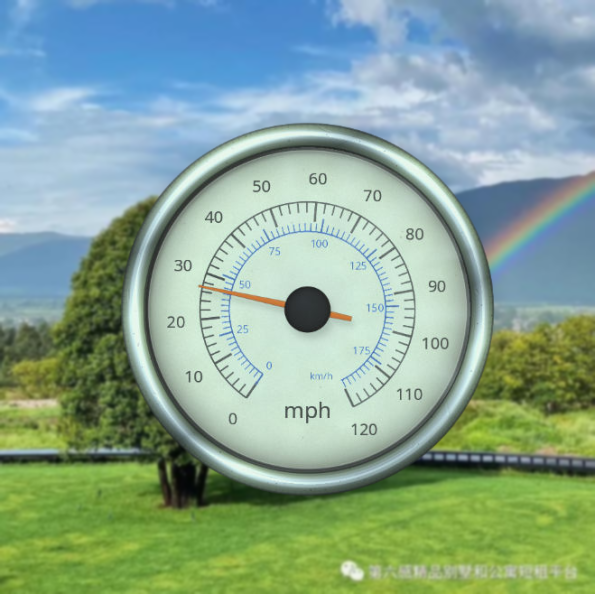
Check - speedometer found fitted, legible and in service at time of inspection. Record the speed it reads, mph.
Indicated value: 27 mph
